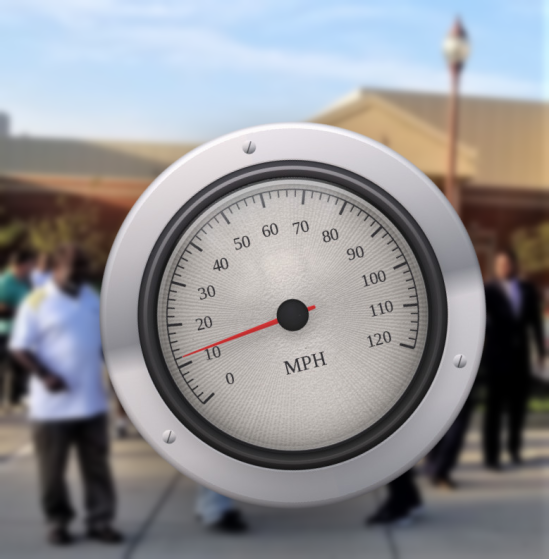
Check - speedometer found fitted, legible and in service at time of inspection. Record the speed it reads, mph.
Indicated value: 12 mph
